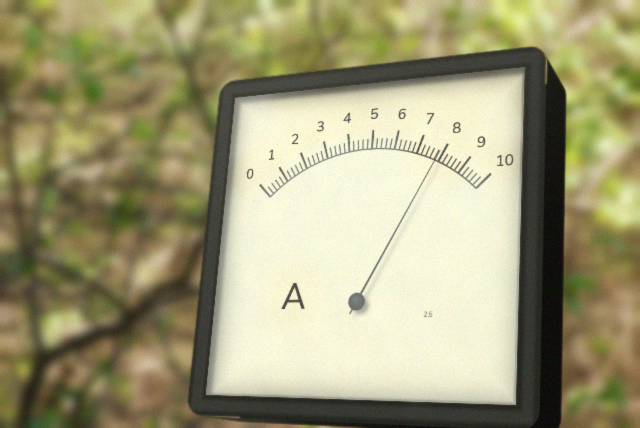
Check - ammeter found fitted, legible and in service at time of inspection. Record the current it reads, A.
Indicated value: 8 A
